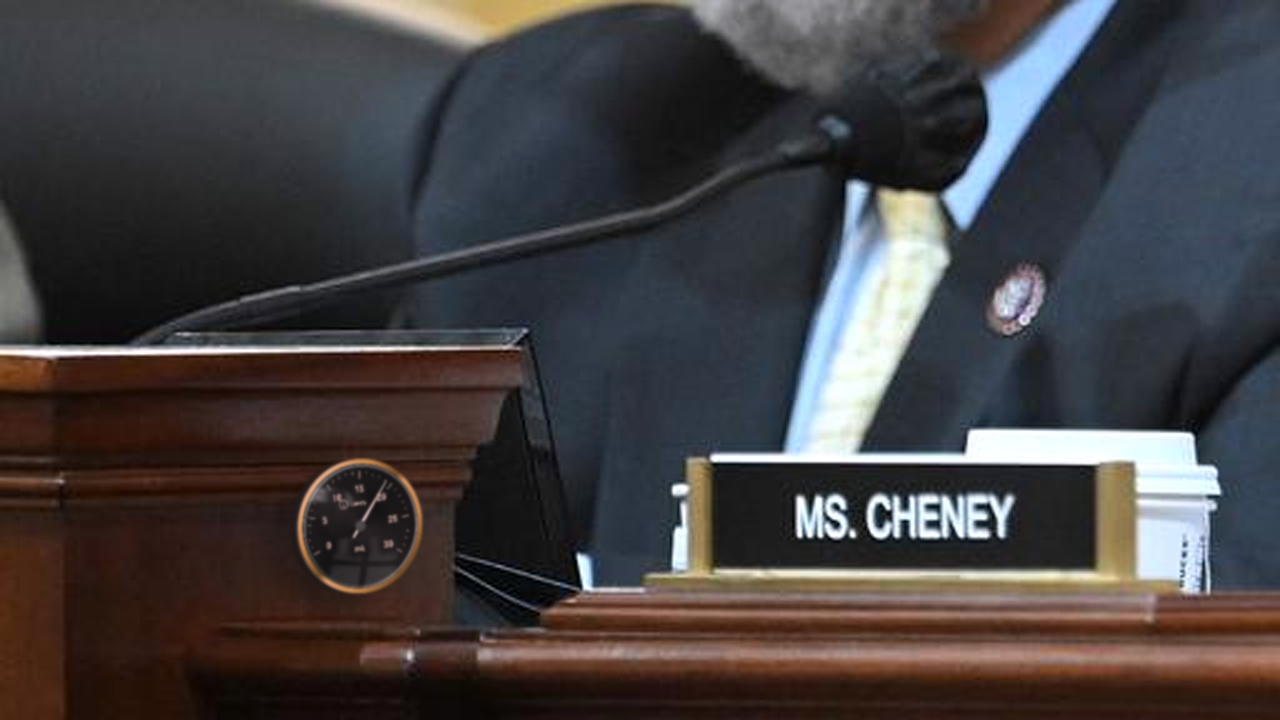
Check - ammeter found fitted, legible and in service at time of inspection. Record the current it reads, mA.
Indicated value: 19 mA
